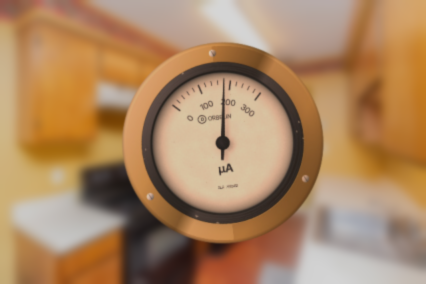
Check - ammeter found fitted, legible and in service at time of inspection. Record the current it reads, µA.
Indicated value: 180 µA
